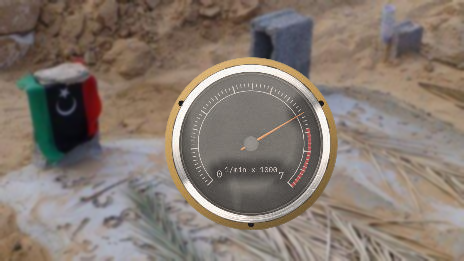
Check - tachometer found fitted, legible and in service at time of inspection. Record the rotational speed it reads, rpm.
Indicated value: 5000 rpm
